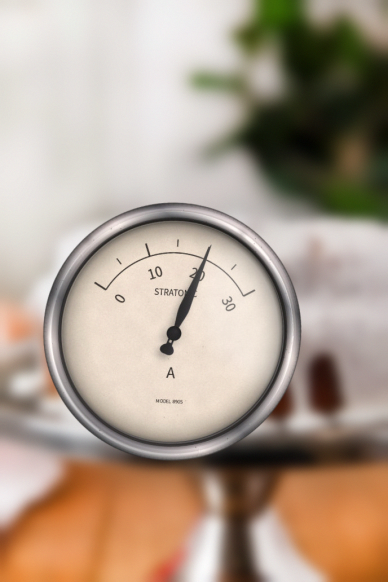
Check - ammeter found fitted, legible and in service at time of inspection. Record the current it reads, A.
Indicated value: 20 A
